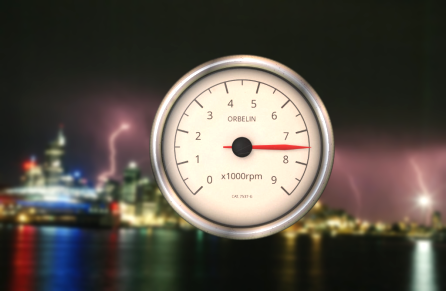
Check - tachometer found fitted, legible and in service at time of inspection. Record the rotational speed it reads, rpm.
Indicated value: 7500 rpm
